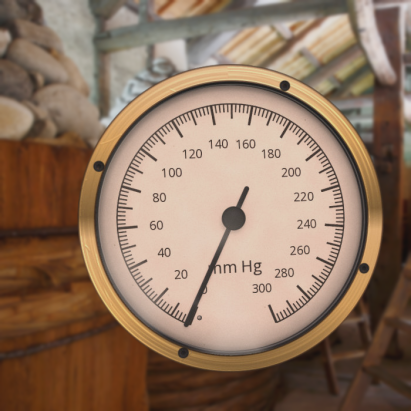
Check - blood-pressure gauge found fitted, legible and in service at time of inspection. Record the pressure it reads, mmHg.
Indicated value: 2 mmHg
